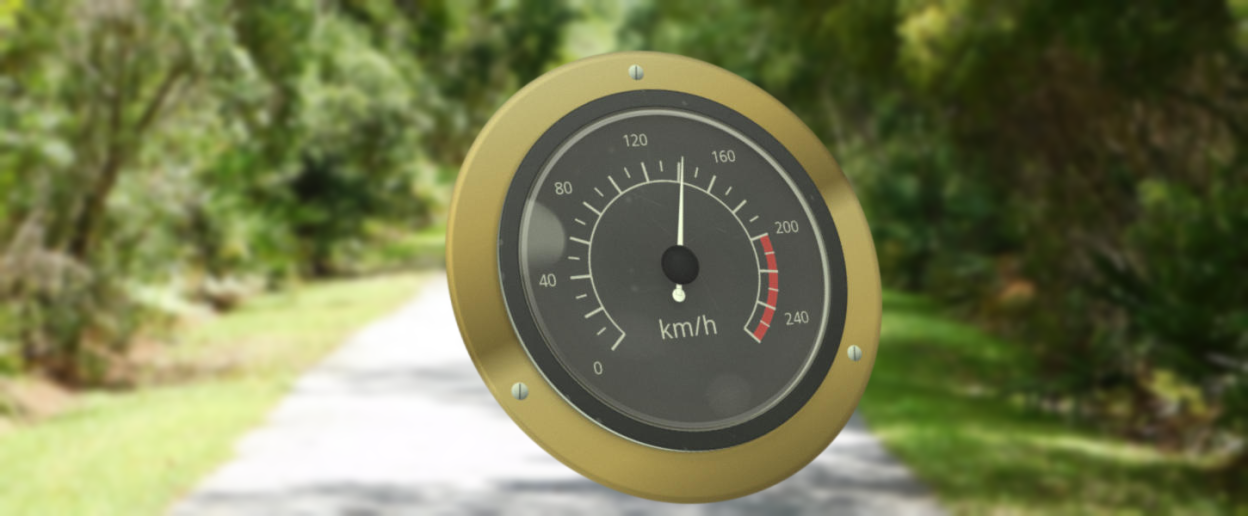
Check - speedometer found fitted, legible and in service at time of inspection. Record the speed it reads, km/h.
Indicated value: 140 km/h
